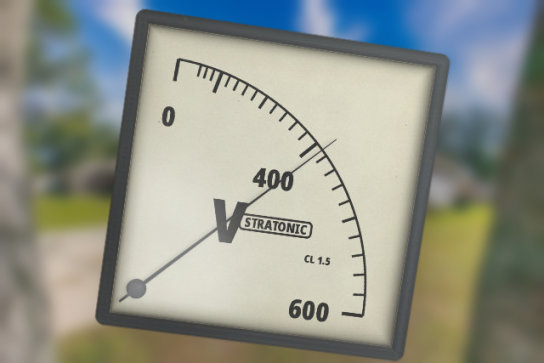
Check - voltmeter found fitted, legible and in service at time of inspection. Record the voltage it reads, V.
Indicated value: 410 V
